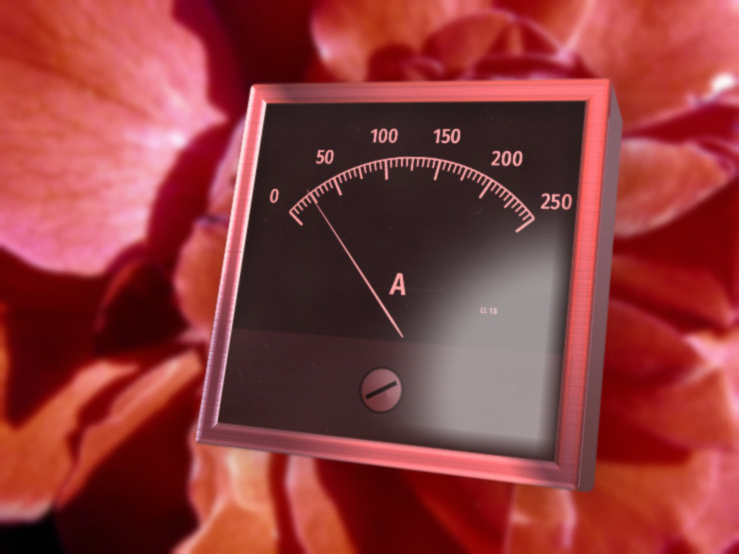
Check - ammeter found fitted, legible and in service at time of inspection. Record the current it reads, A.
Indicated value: 25 A
